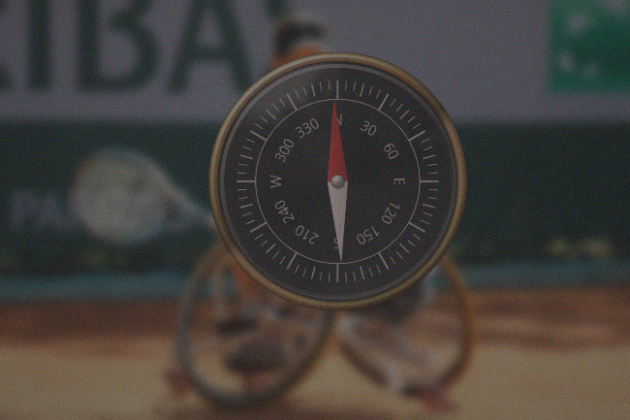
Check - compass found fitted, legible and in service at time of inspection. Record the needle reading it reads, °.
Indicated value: 357.5 °
